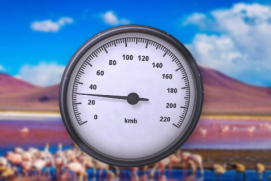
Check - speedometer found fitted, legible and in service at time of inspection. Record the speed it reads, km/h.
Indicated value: 30 km/h
